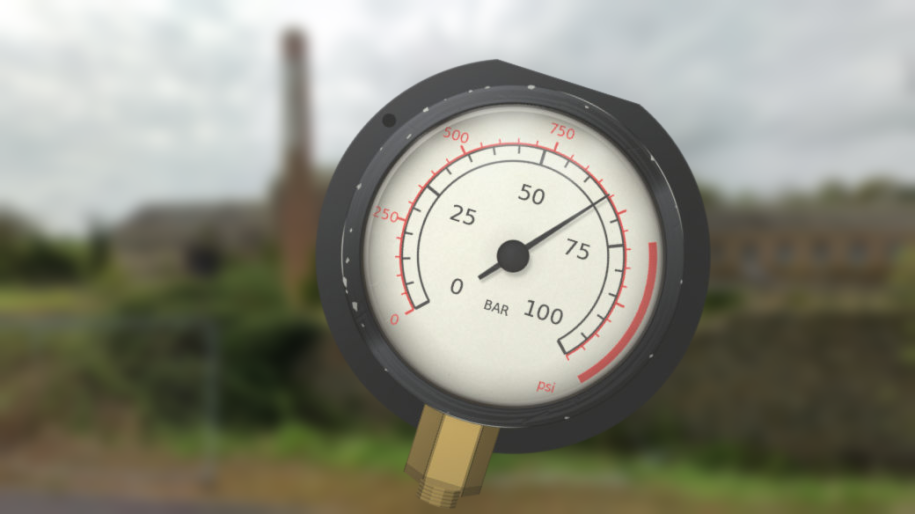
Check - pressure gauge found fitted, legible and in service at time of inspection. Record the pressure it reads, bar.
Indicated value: 65 bar
